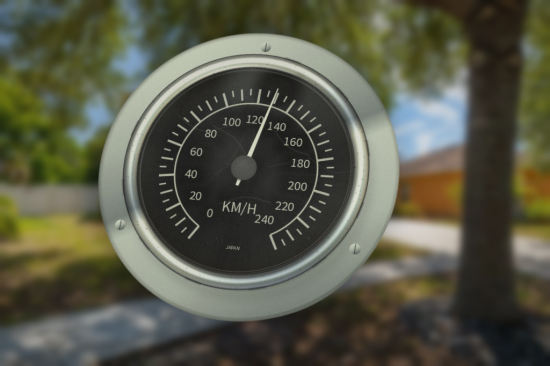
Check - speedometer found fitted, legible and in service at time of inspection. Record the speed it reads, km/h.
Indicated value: 130 km/h
